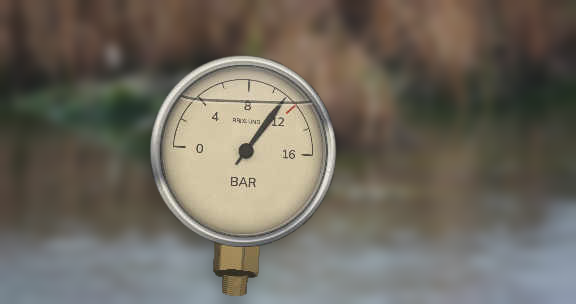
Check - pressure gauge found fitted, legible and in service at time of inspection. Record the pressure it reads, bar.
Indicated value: 11 bar
